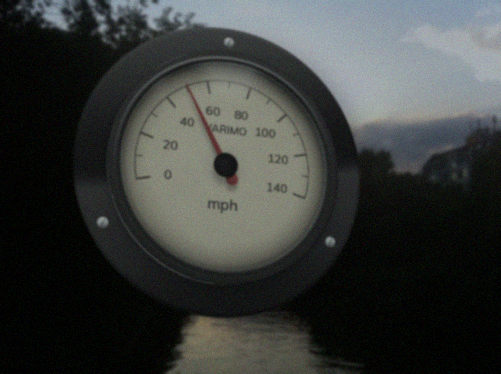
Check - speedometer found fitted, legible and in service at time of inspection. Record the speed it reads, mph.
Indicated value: 50 mph
